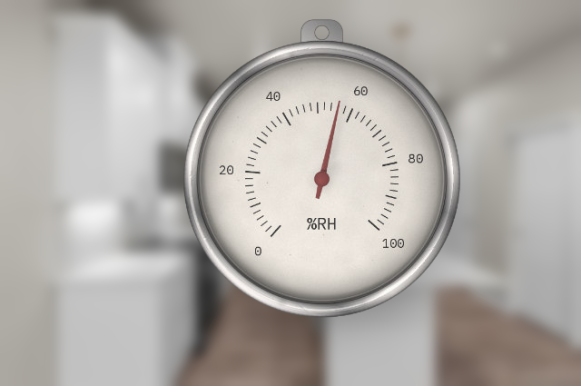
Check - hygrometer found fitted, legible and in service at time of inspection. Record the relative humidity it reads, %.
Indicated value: 56 %
